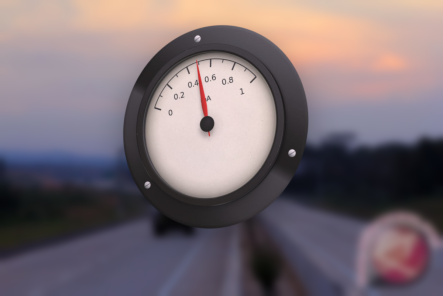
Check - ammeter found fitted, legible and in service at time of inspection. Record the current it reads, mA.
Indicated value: 0.5 mA
